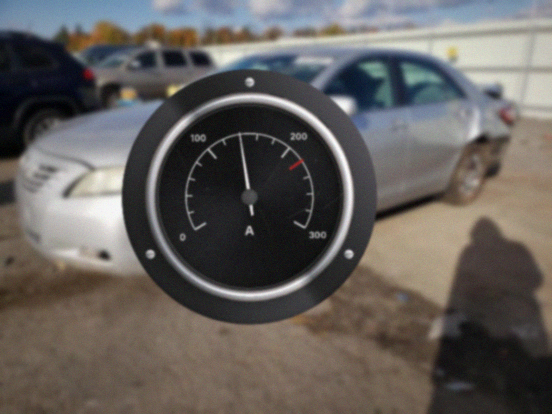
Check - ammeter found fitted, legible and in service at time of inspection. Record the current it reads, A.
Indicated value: 140 A
